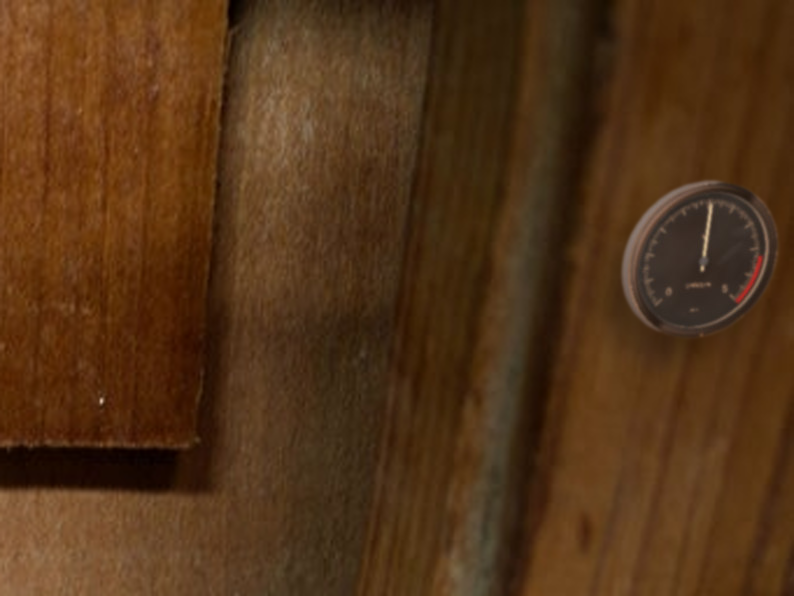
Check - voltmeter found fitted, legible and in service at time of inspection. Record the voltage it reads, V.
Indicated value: 2.5 V
